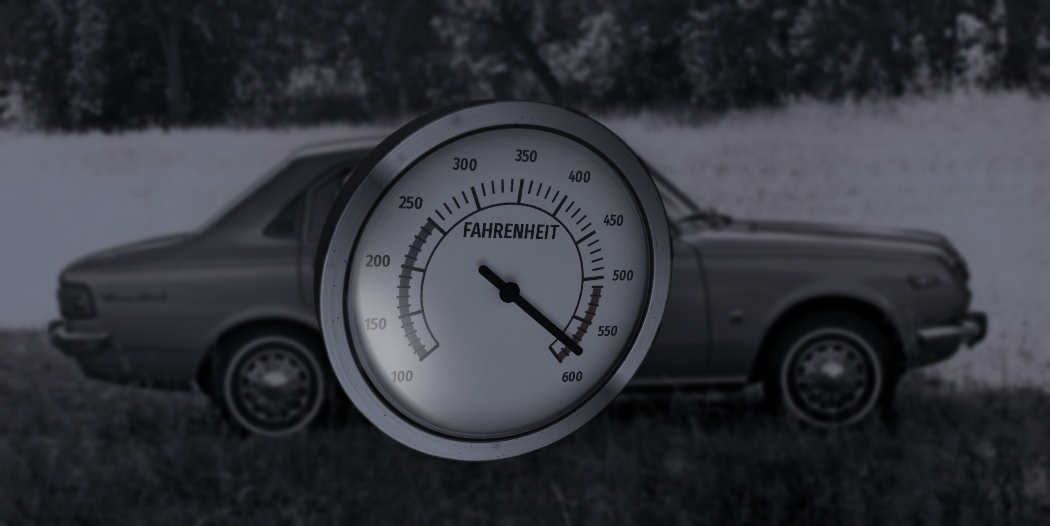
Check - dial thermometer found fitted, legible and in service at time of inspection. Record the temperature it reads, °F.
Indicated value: 580 °F
